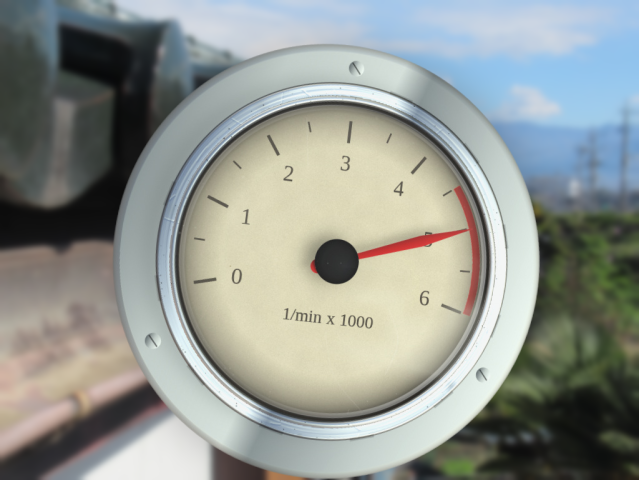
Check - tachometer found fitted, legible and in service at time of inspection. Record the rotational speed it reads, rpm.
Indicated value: 5000 rpm
